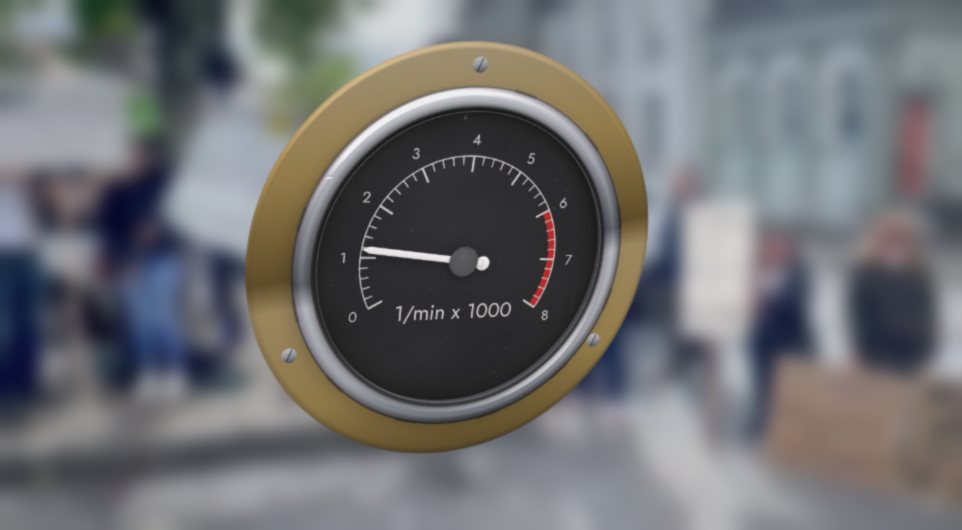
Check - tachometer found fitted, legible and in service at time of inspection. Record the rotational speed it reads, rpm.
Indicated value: 1200 rpm
